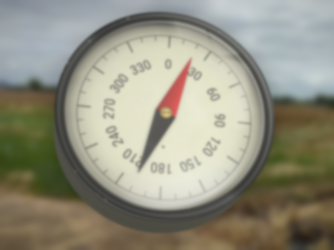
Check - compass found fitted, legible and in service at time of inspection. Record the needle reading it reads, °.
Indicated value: 20 °
